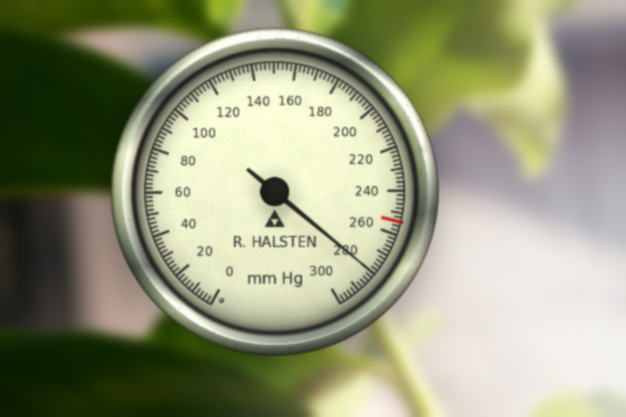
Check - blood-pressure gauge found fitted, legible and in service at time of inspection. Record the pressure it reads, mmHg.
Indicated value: 280 mmHg
